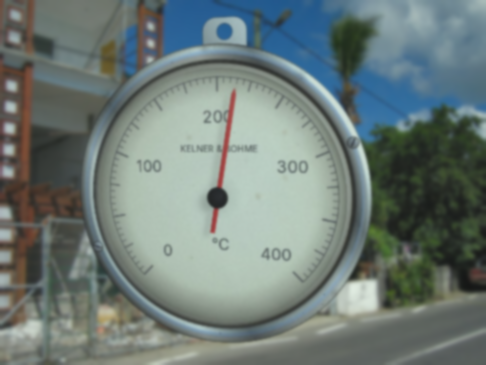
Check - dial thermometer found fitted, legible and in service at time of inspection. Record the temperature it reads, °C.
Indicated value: 215 °C
